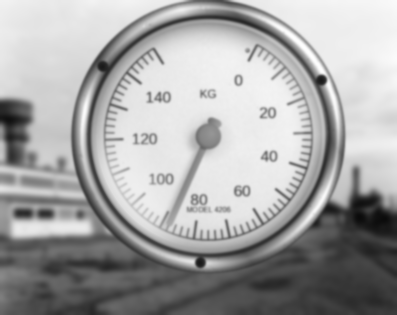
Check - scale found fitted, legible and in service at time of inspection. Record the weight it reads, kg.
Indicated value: 88 kg
